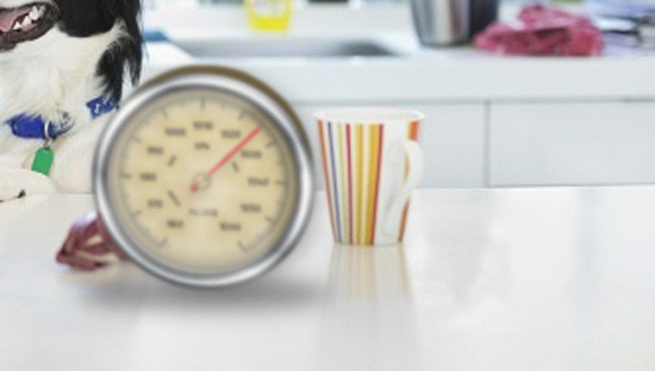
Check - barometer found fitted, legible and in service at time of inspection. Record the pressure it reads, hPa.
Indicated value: 1025 hPa
